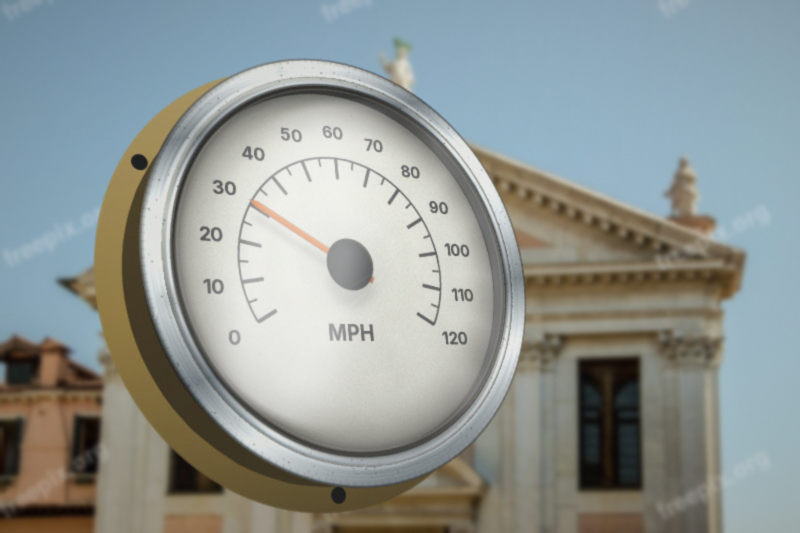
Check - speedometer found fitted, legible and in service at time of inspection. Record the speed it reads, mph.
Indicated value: 30 mph
